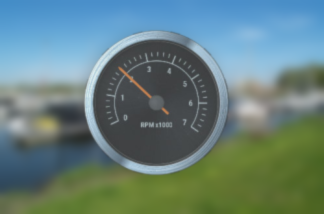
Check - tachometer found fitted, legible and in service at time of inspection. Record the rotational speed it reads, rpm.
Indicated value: 2000 rpm
